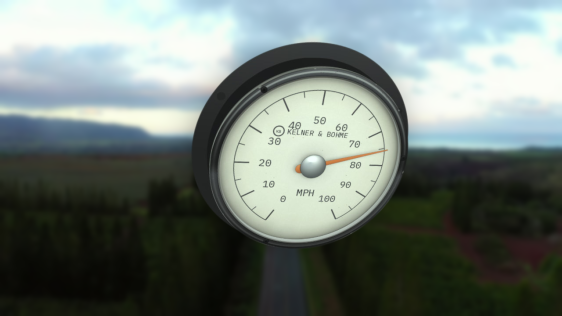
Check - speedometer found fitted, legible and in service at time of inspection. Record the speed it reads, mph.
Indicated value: 75 mph
